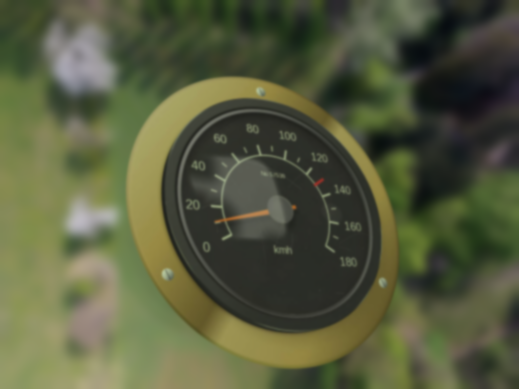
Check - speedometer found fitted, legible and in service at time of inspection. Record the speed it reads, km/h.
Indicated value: 10 km/h
